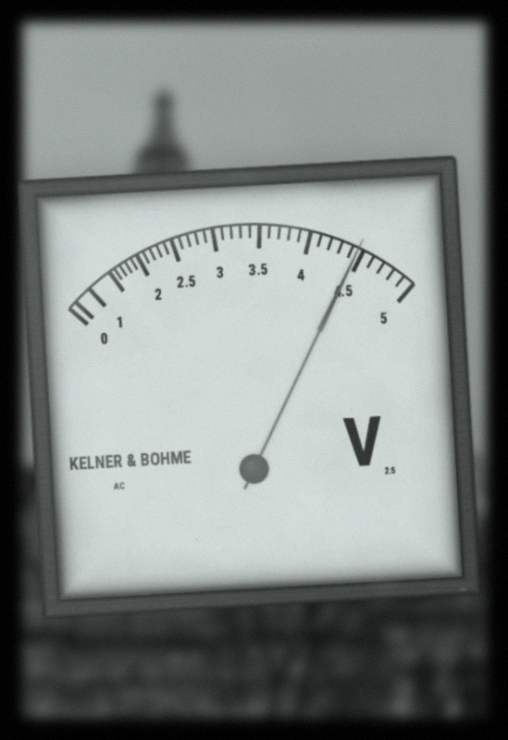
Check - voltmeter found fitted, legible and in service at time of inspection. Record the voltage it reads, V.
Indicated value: 4.45 V
